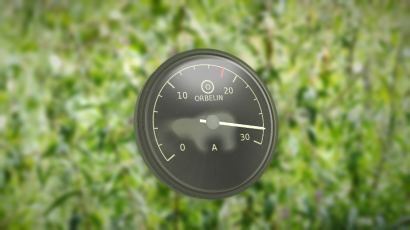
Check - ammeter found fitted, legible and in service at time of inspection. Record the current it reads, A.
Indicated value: 28 A
